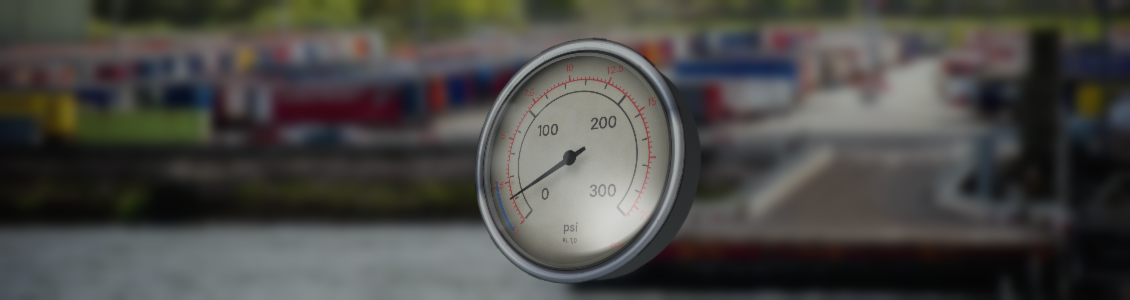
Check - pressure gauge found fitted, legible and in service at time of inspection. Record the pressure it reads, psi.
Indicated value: 20 psi
